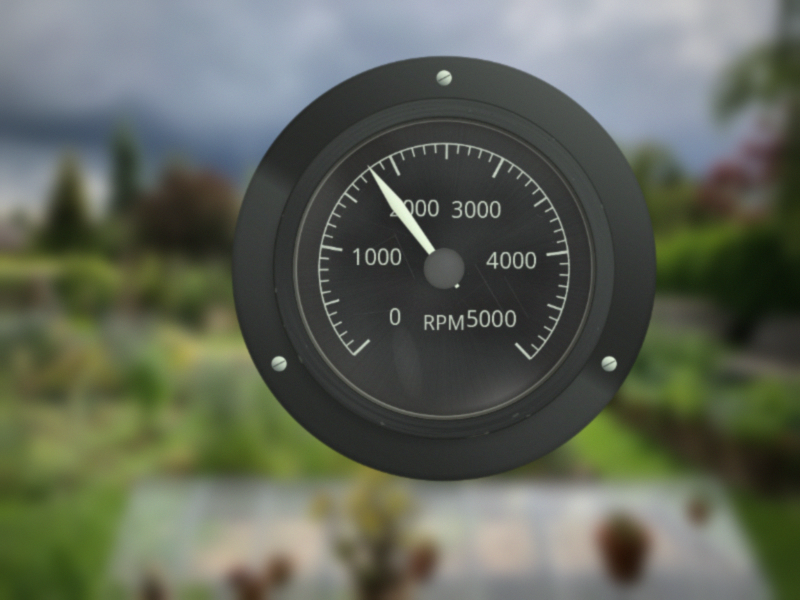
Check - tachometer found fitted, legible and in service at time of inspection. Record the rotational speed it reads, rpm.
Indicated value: 1800 rpm
